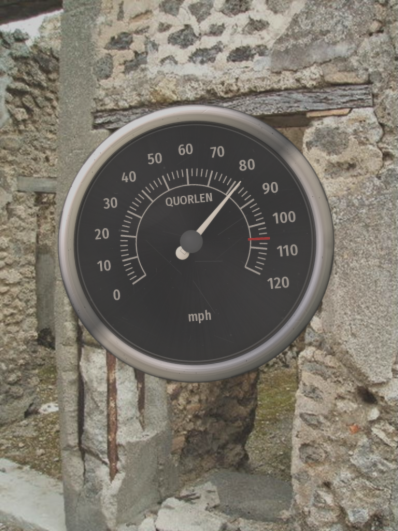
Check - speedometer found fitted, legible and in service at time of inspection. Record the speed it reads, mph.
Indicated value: 82 mph
